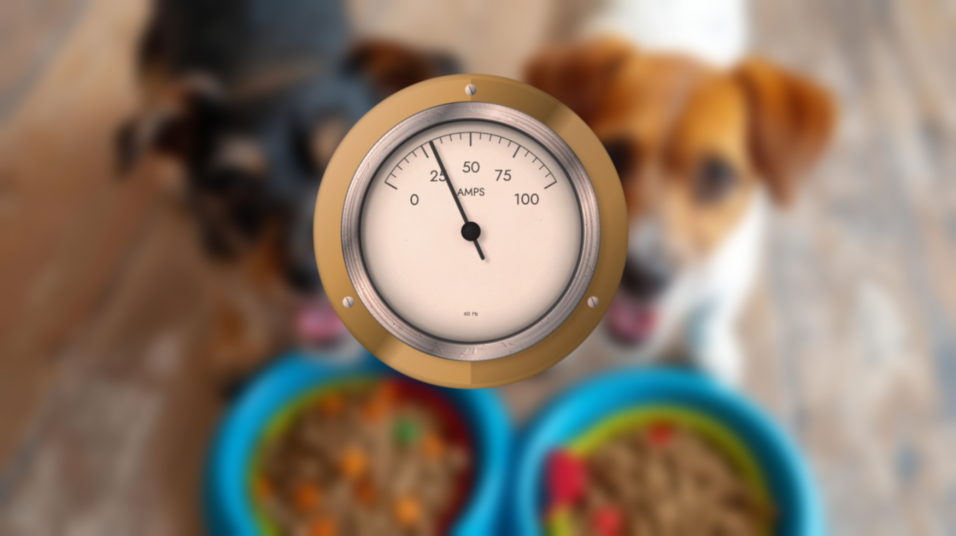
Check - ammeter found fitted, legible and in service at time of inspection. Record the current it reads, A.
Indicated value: 30 A
